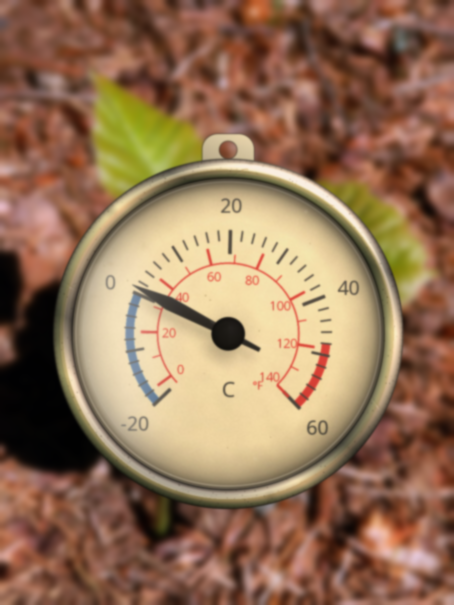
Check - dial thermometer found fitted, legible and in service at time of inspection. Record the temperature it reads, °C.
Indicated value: 1 °C
